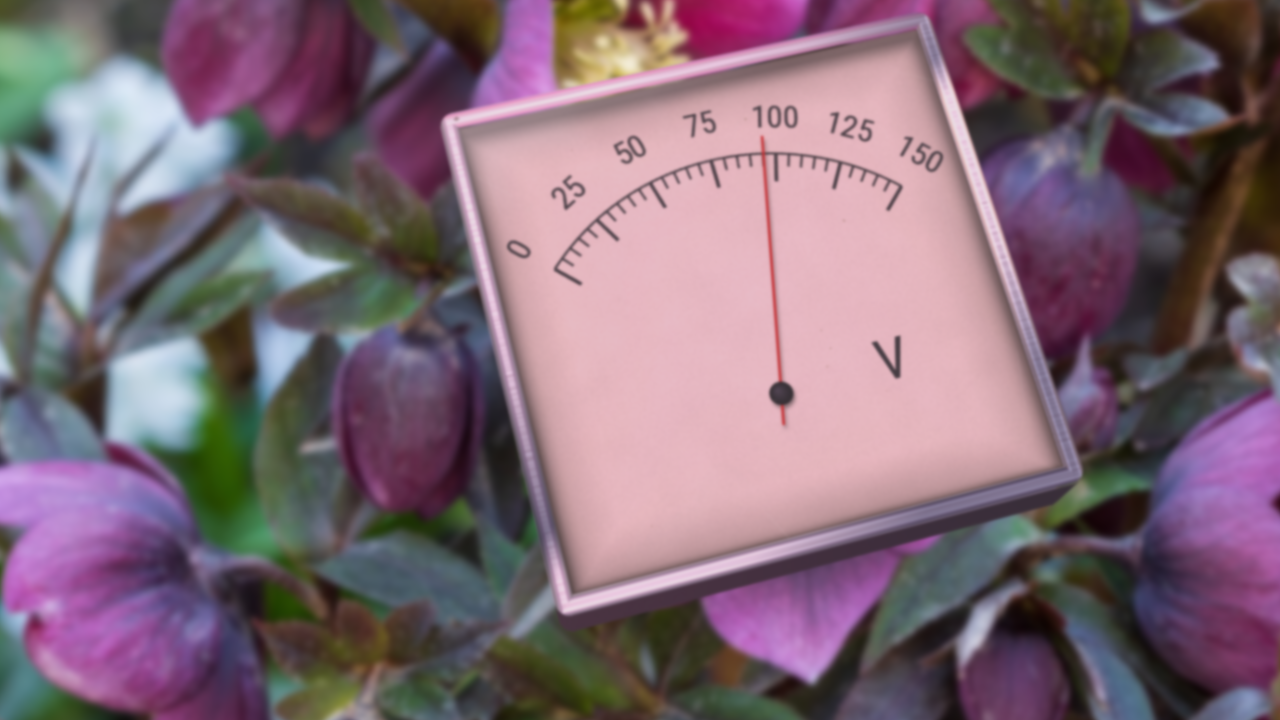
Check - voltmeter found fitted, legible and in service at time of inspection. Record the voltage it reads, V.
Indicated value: 95 V
